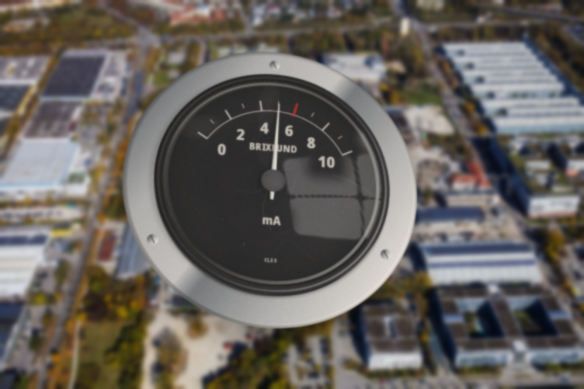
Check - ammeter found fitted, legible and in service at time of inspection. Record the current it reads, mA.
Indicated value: 5 mA
